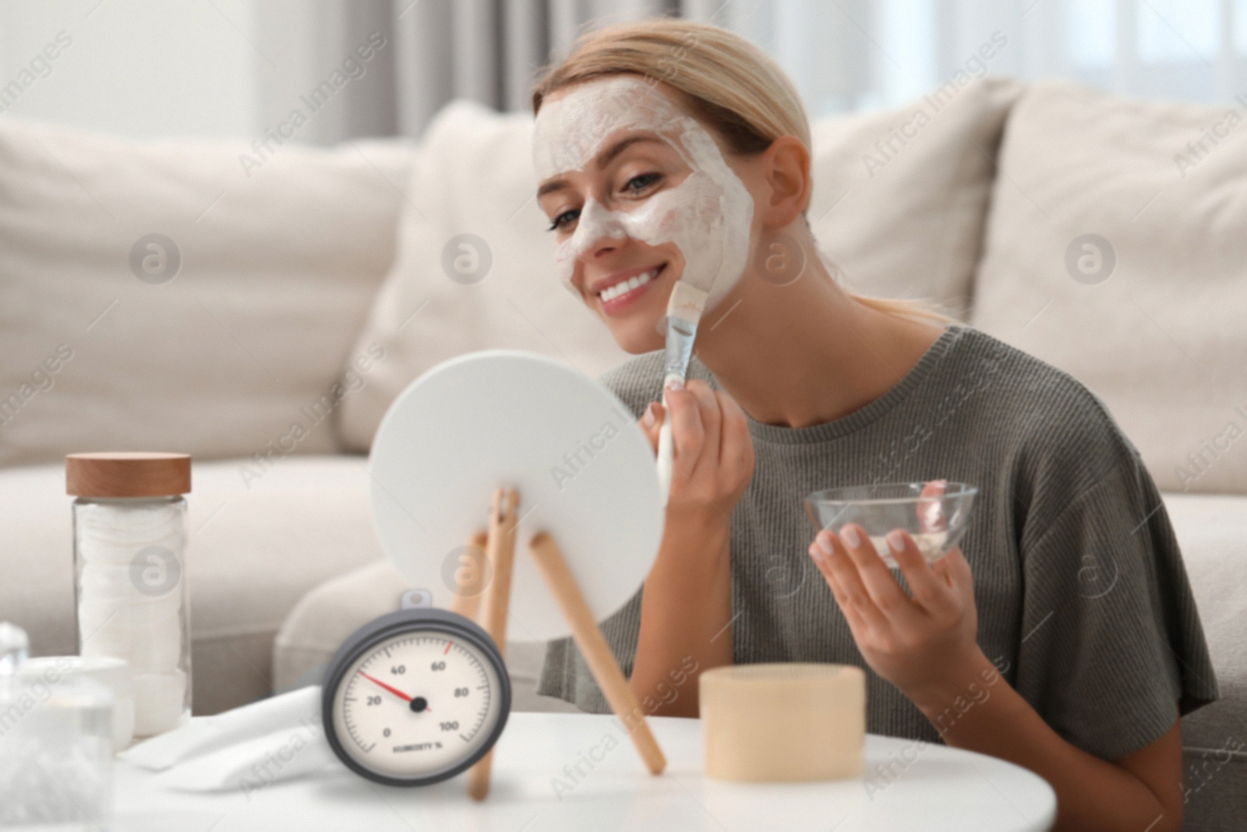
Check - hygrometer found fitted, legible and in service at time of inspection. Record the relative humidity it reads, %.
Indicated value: 30 %
